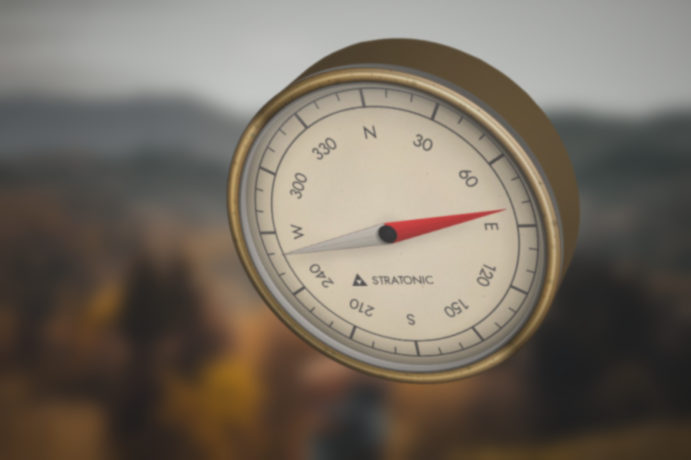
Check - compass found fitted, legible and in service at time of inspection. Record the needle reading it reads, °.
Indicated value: 80 °
